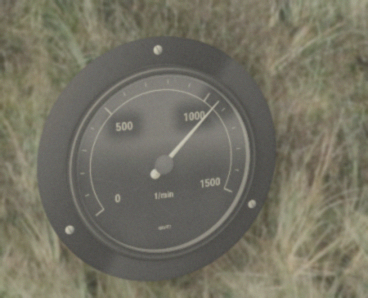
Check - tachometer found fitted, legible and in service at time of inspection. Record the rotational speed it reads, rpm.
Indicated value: 1050 rpm
